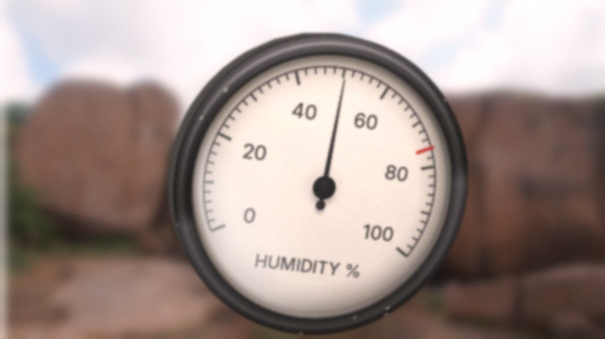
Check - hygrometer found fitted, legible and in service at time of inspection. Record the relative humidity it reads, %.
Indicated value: 50 %
